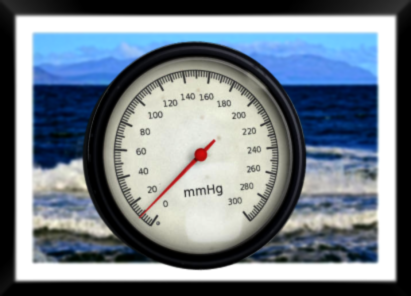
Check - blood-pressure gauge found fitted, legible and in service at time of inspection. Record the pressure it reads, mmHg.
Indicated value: 10 mmHg
